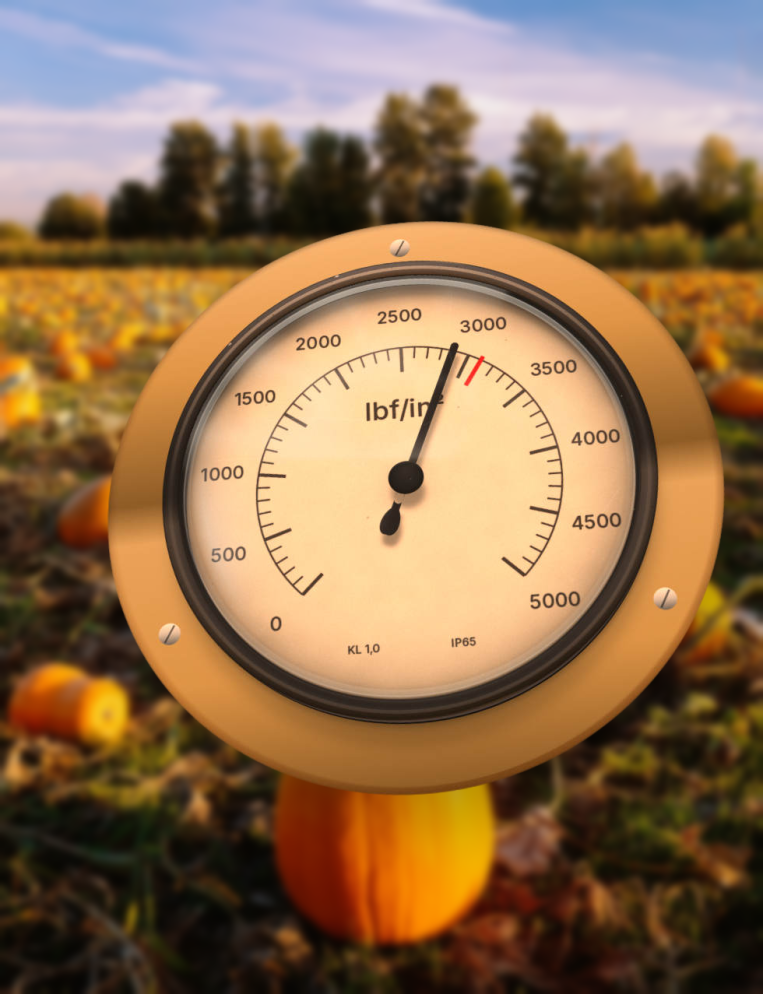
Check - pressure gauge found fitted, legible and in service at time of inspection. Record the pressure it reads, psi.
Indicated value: 2900 psi
